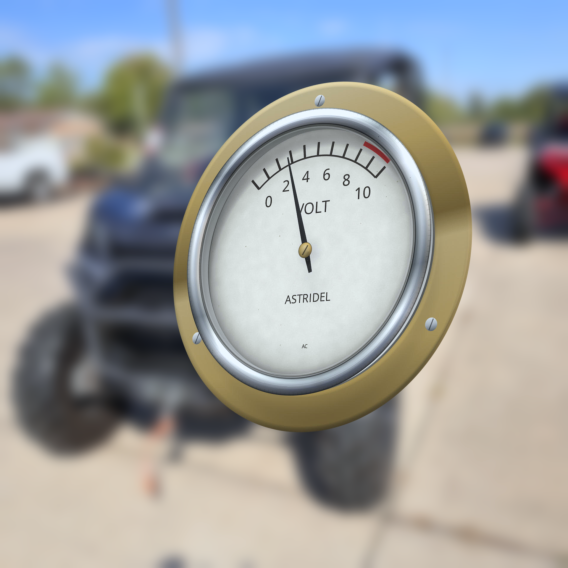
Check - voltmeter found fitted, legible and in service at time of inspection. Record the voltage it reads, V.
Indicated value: 3 V
